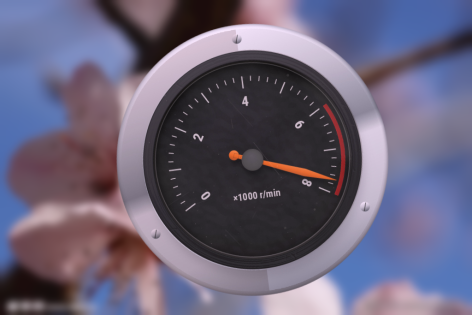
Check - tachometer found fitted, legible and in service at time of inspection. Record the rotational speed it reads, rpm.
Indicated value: 7700 rpm
